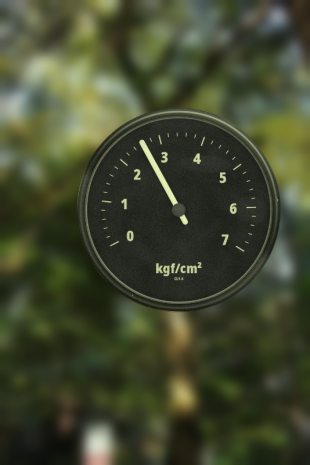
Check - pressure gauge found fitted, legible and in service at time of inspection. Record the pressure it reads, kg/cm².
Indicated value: 2.6 kg/cm²
